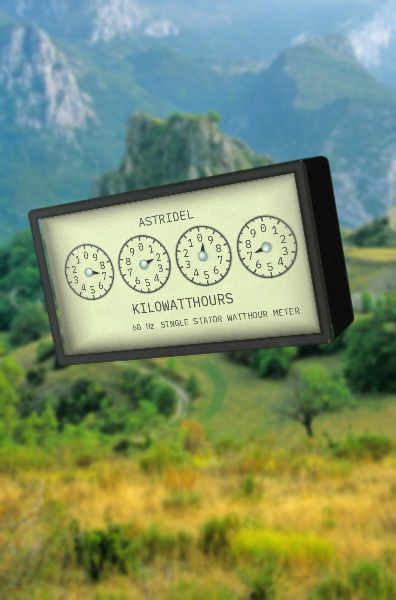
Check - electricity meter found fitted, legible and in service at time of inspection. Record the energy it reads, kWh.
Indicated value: 7197 kWh
